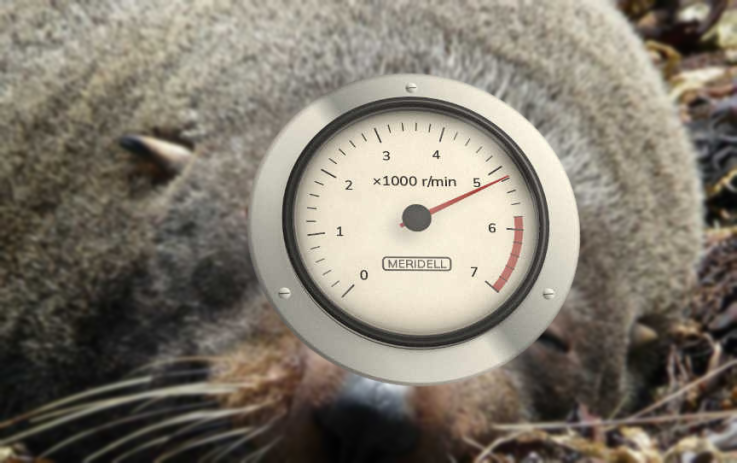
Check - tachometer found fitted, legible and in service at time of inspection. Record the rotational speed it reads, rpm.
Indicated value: 5200 rpm
